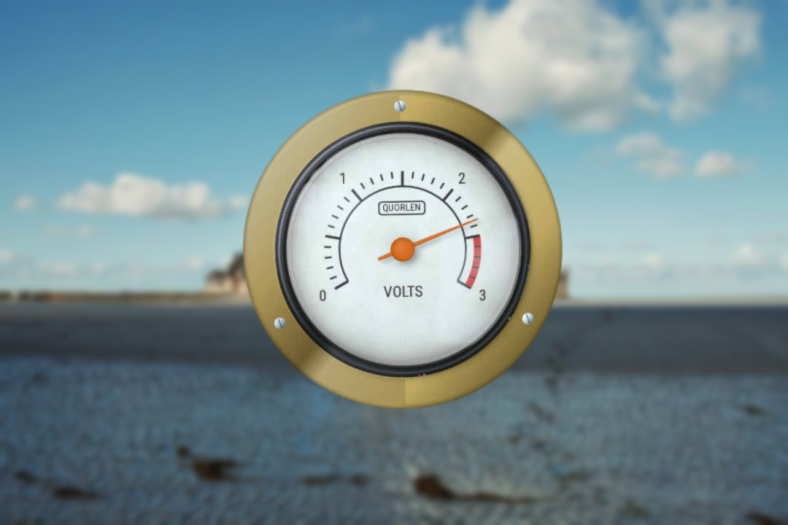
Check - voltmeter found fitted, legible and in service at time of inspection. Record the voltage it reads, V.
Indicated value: 2.35 V
